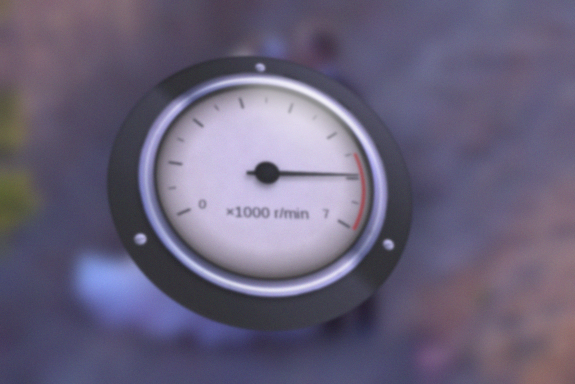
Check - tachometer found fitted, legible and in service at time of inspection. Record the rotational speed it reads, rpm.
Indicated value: 6000 rpm
